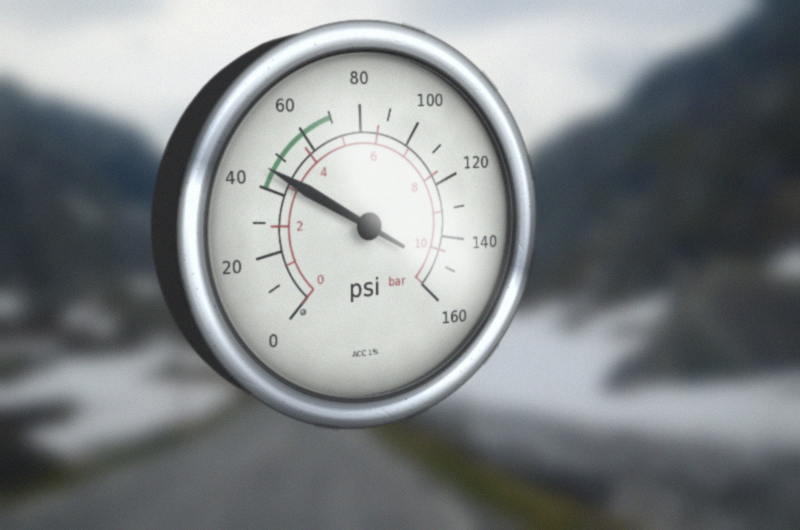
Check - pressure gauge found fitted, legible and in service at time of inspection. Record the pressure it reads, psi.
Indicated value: 45 psi
